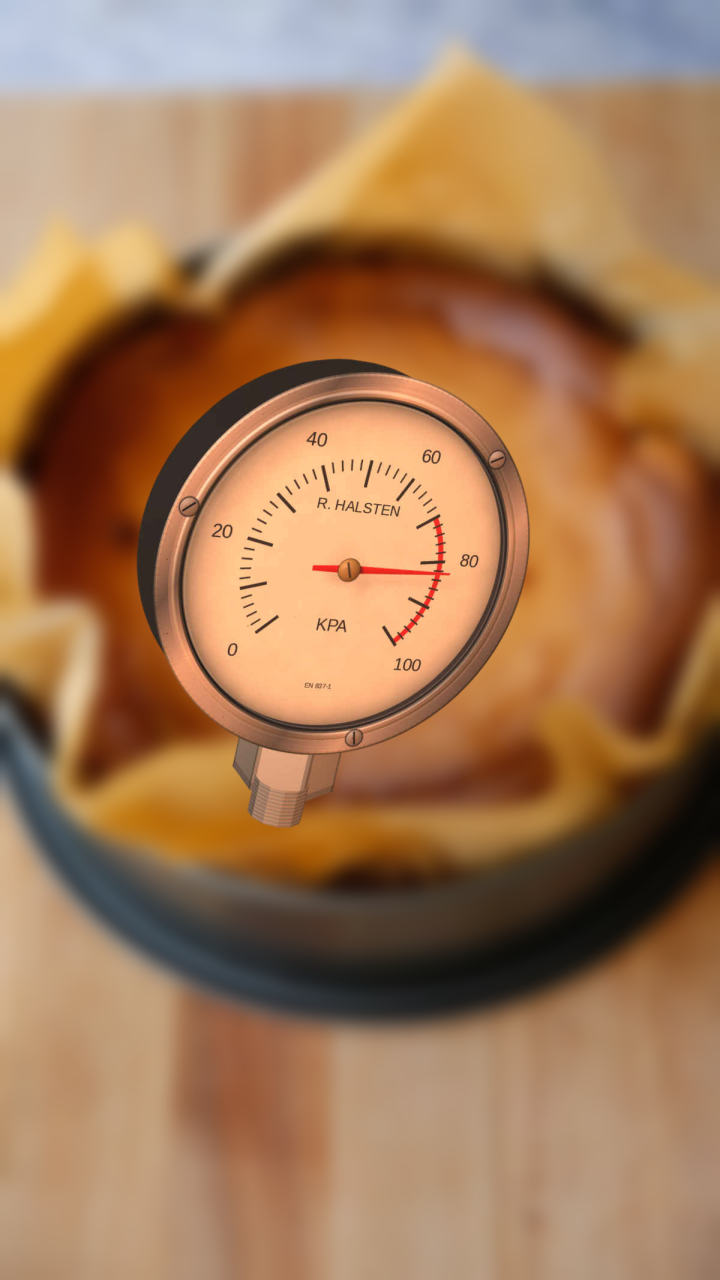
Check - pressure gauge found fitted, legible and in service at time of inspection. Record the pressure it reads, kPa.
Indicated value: 82 kPa
